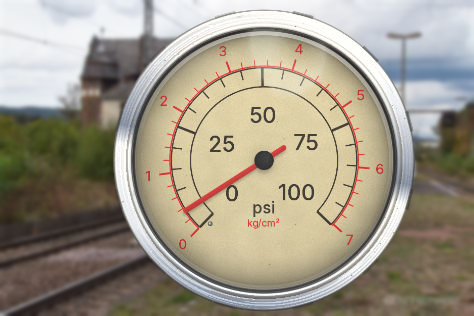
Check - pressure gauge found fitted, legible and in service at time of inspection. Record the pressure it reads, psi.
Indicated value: 5 psi
